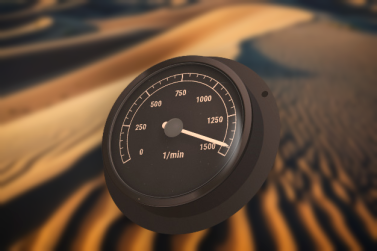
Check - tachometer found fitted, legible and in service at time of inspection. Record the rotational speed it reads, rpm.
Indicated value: 1450 rpm
